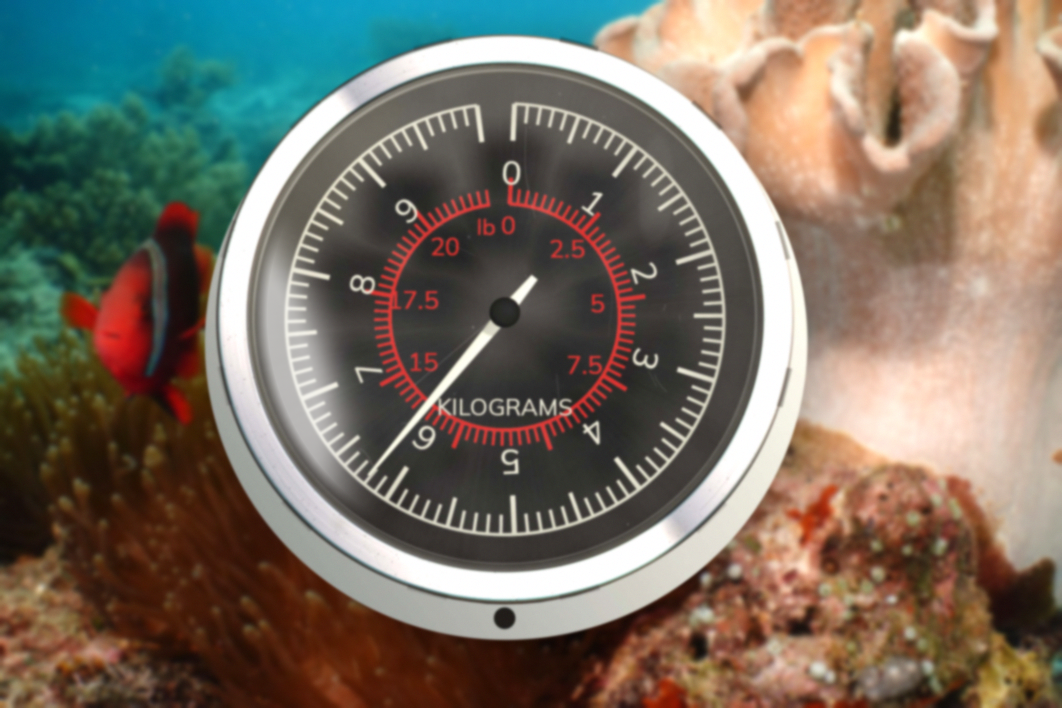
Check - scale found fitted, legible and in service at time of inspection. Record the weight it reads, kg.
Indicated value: 6.2 kg
